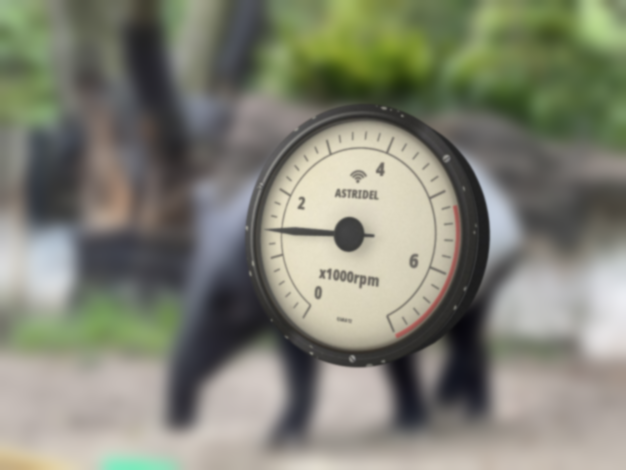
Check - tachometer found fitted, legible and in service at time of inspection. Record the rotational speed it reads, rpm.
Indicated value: 1400 rpm
